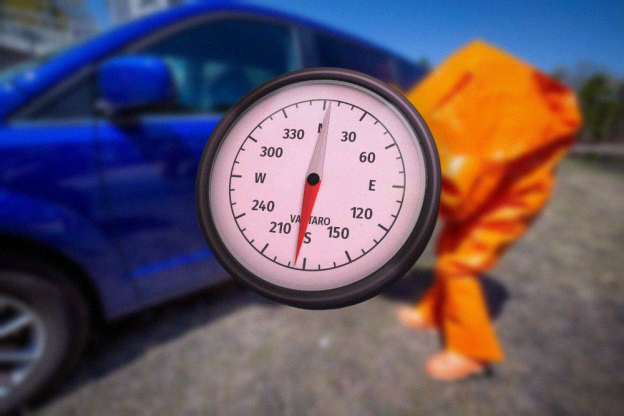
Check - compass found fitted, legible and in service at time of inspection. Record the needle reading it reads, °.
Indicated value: 185 °
